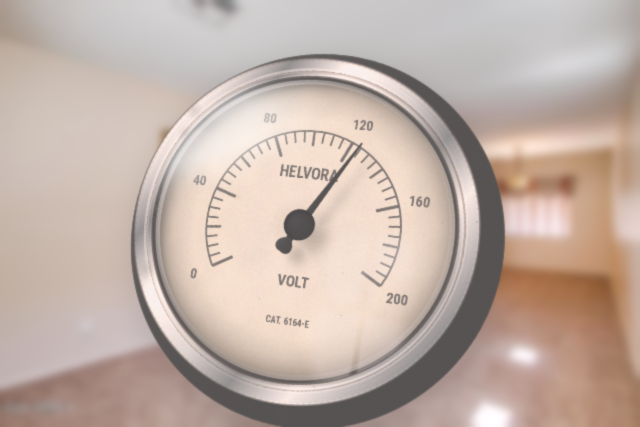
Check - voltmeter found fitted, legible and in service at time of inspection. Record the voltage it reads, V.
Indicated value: 125 V
